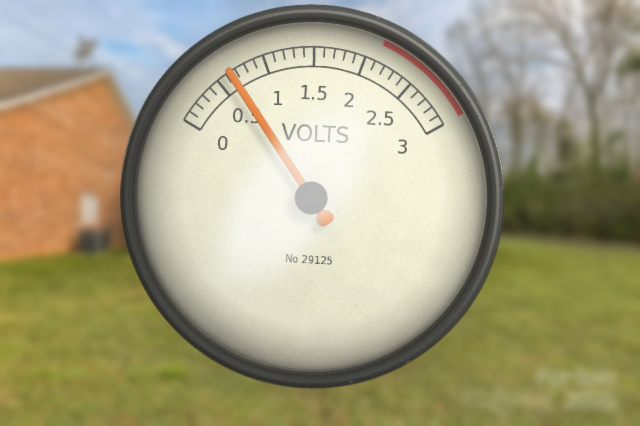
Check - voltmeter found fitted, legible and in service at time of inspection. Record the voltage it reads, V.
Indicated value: 0.65 V
